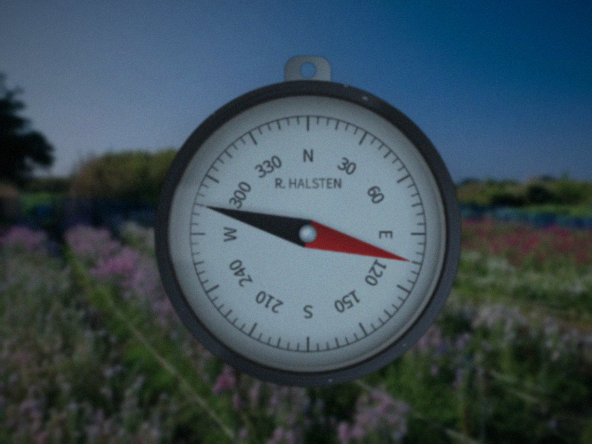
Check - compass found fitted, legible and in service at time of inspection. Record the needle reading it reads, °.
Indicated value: 105 °
